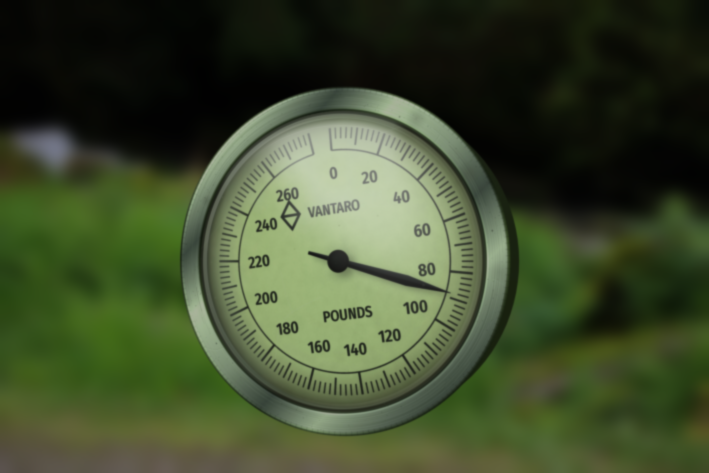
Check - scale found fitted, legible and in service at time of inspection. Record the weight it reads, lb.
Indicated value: 88 lb
